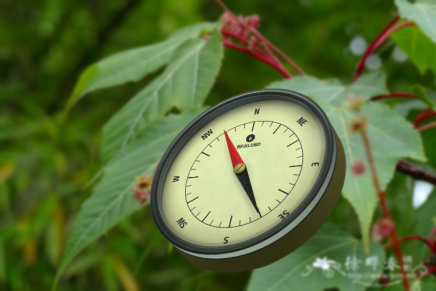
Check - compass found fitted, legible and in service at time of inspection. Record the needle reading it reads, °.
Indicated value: 330 °
